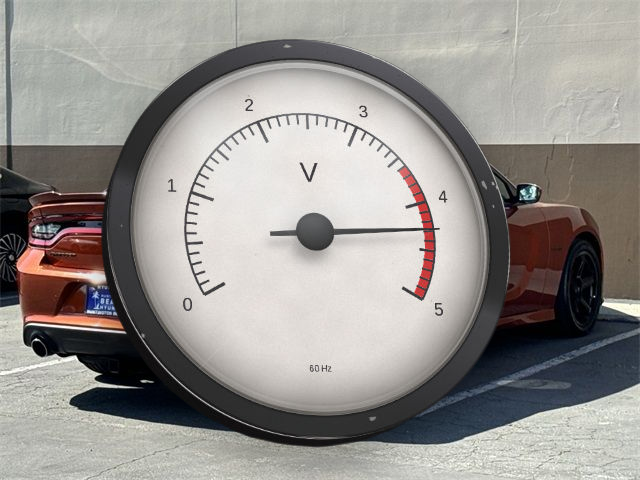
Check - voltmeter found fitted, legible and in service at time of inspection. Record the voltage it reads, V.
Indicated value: 4.3 V
